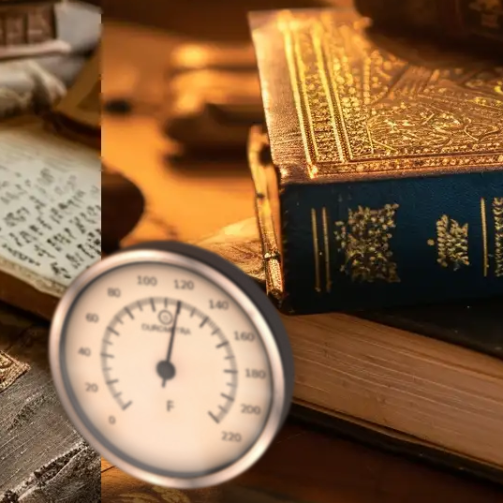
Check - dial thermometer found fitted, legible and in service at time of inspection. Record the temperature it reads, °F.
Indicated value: 120 °F
